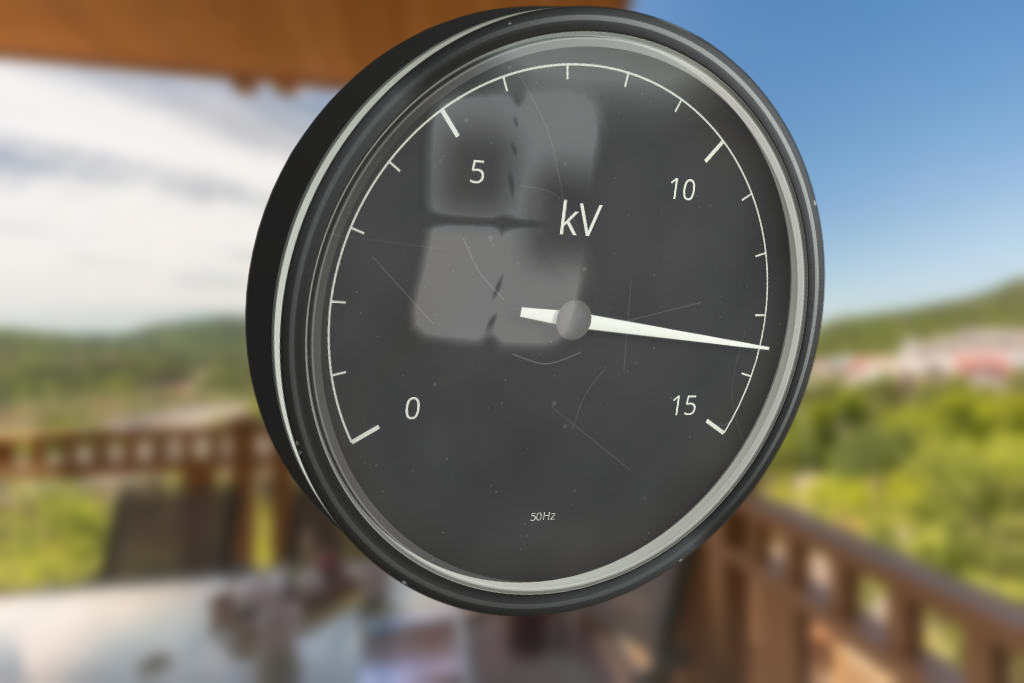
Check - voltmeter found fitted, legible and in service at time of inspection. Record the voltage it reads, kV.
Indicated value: 13.5 kV
